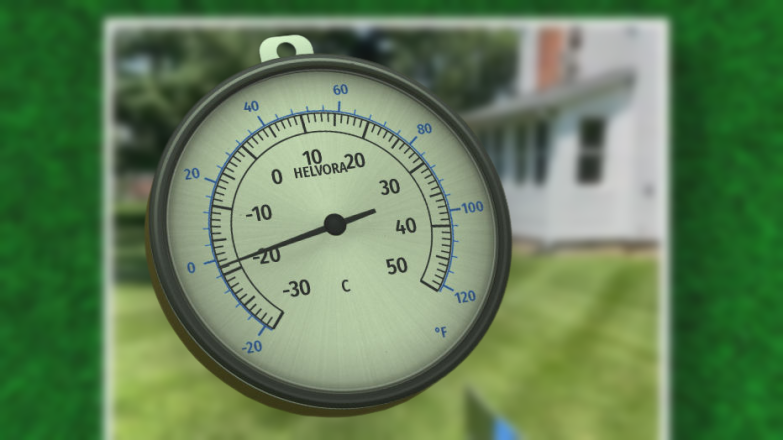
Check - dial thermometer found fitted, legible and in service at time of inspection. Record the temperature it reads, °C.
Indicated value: -19 °C
